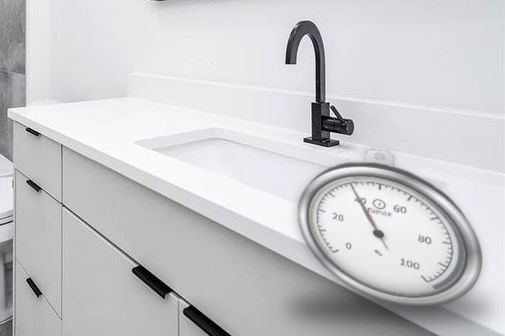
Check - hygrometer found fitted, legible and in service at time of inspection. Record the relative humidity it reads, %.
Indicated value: 40 %
